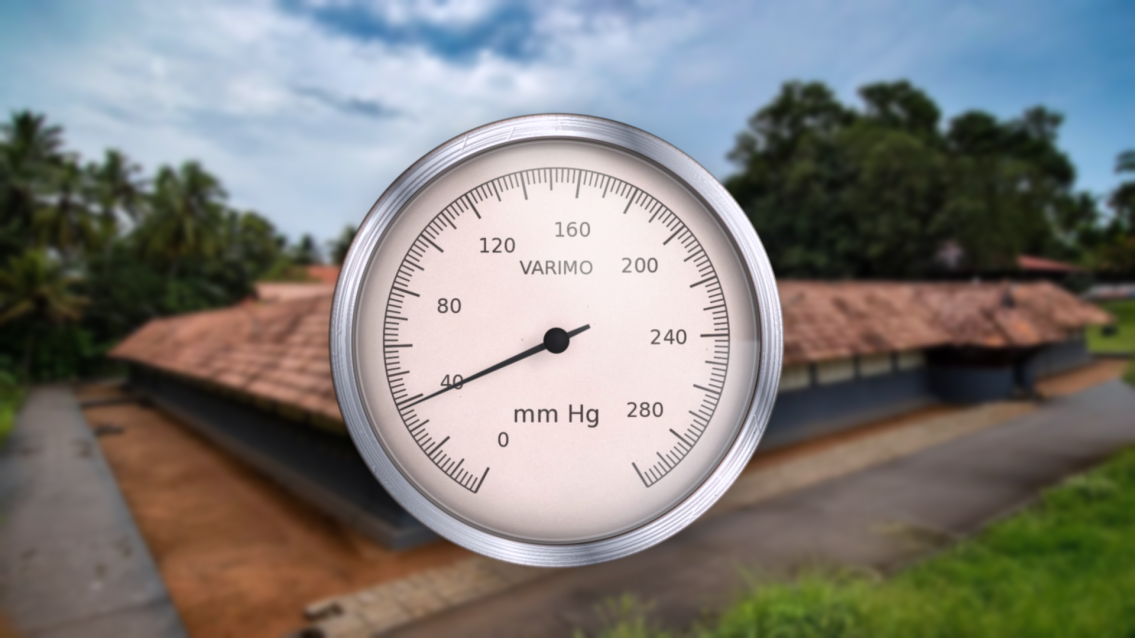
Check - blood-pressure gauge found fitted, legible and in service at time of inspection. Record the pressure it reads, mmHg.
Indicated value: 38 mmHg
